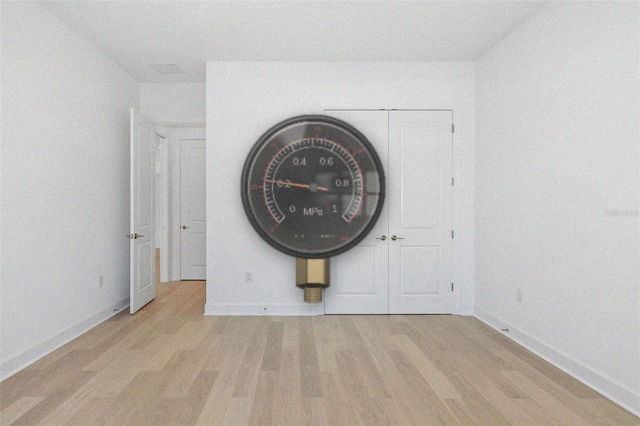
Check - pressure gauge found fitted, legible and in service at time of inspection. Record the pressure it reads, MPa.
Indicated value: 0.2 MPa
